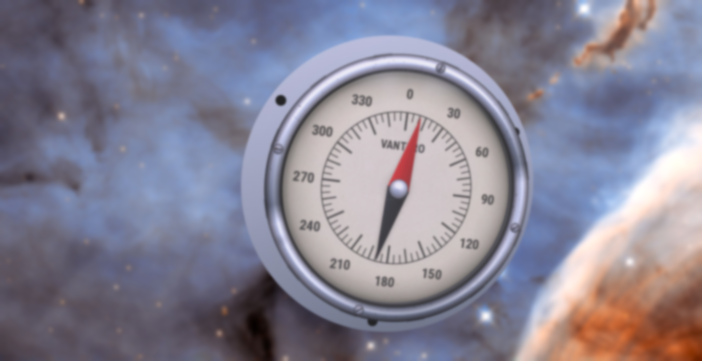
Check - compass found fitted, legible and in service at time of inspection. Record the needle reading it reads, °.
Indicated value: 10 °
